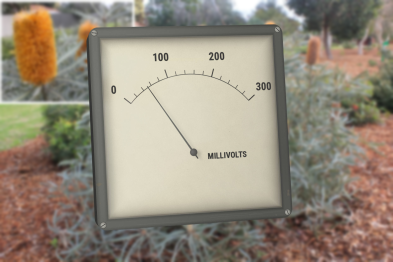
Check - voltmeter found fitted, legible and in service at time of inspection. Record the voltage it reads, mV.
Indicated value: 50 mV
